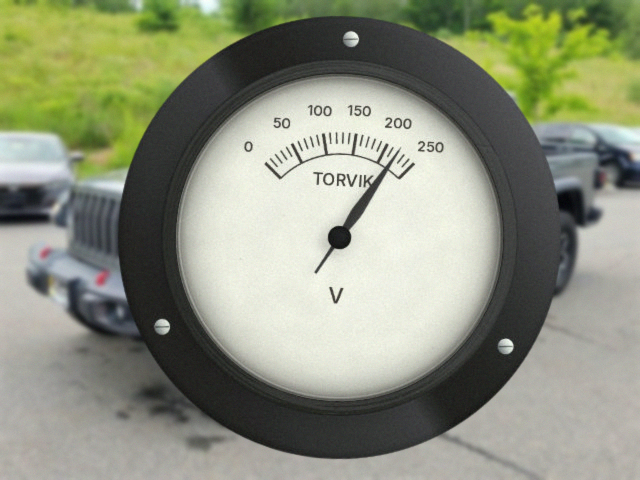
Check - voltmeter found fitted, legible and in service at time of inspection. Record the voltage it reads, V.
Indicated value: 220 V
